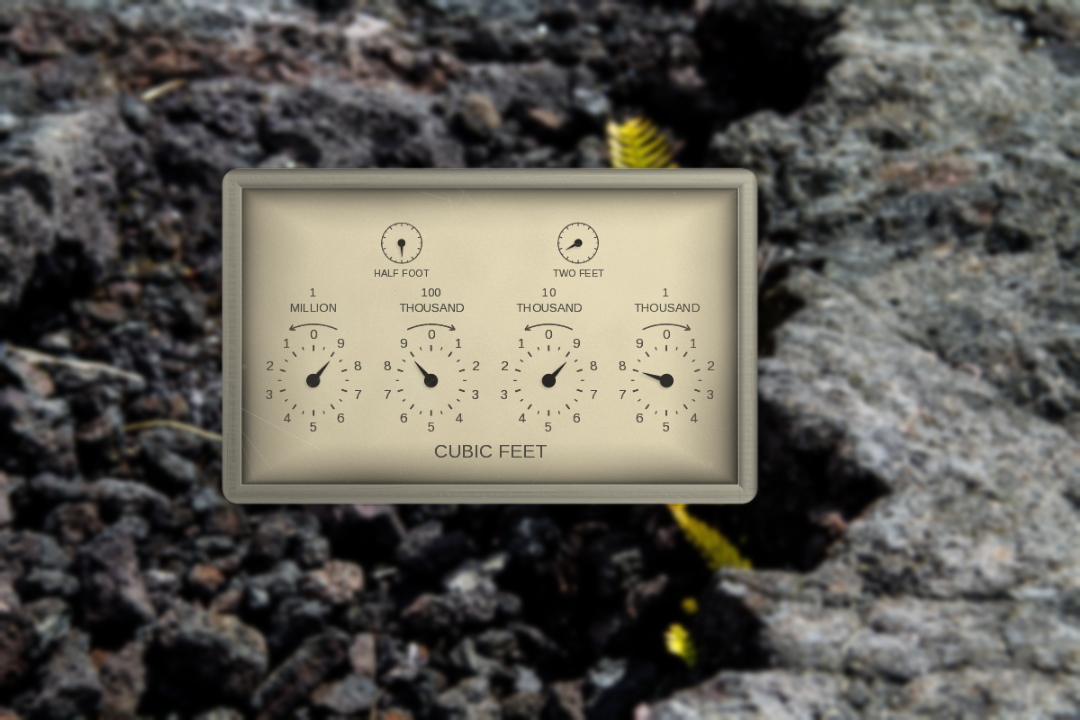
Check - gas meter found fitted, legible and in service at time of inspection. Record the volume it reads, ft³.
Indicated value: 888800 ft³
